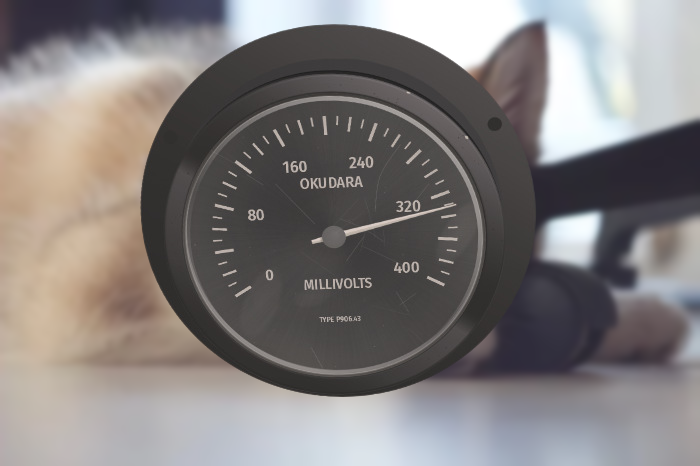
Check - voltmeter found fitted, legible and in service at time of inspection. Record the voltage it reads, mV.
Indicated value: 330 mV
